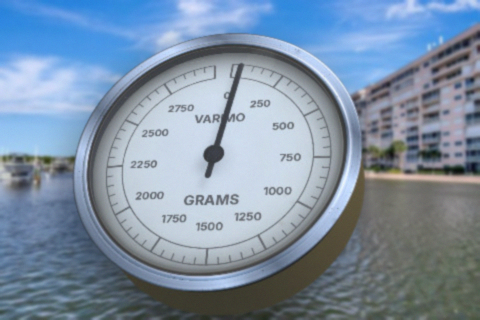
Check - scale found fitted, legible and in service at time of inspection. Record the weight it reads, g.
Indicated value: 50 g
